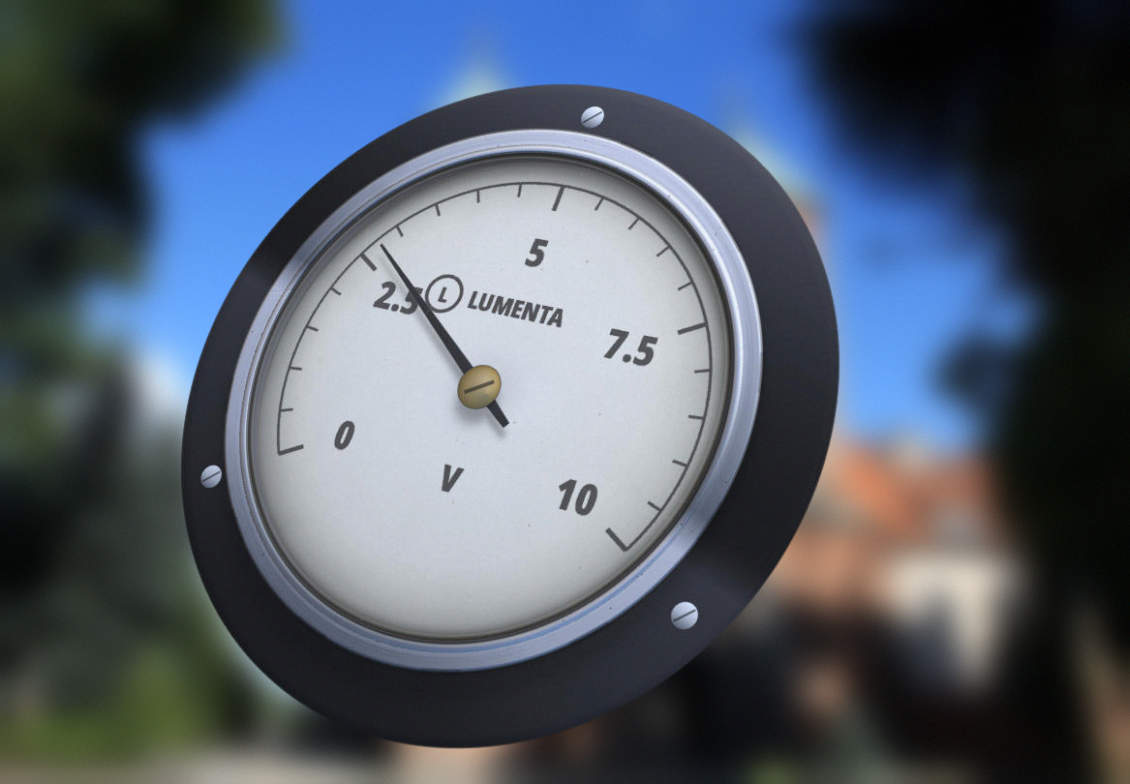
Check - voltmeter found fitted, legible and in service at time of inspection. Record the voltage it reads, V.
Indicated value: 2.75 V
